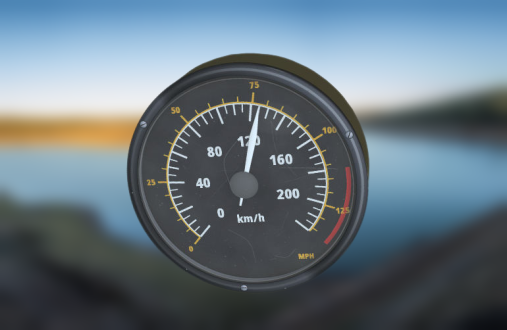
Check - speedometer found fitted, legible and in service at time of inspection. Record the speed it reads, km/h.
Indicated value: 125 km/h
